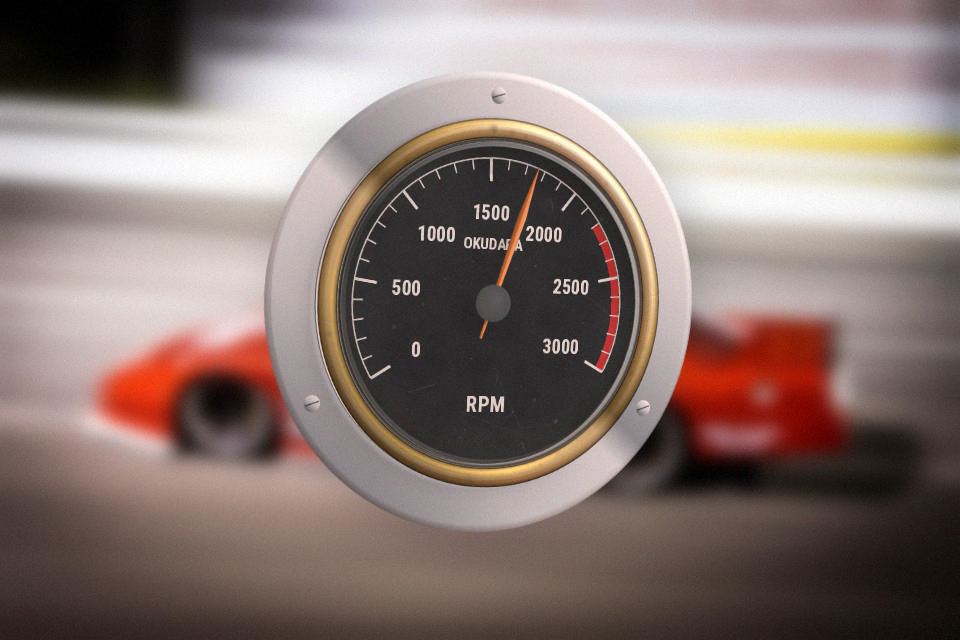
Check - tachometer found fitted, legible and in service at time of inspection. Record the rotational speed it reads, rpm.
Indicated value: 1750 rpm
